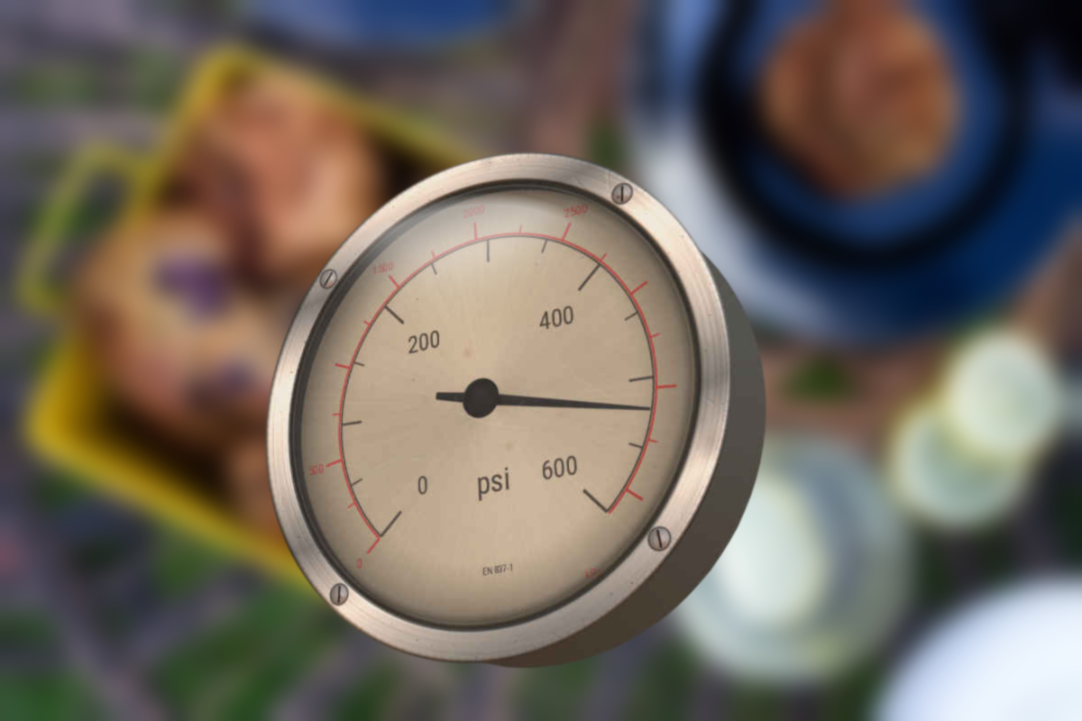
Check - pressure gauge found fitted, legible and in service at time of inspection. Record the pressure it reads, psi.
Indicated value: 525 psi
